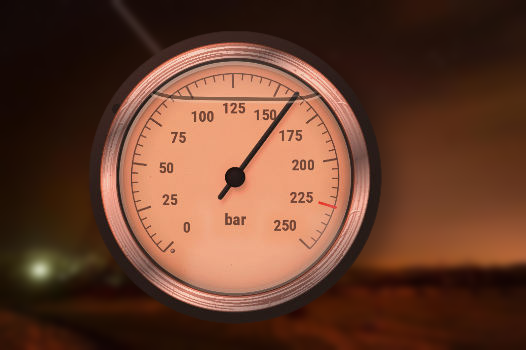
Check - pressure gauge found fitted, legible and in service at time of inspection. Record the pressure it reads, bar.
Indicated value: 160 bar
